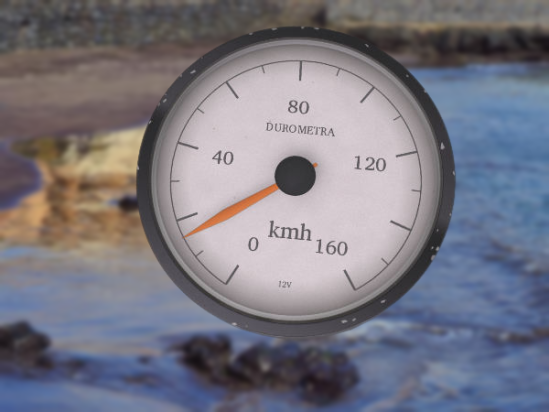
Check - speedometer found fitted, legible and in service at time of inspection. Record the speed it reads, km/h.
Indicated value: 15 km/h
